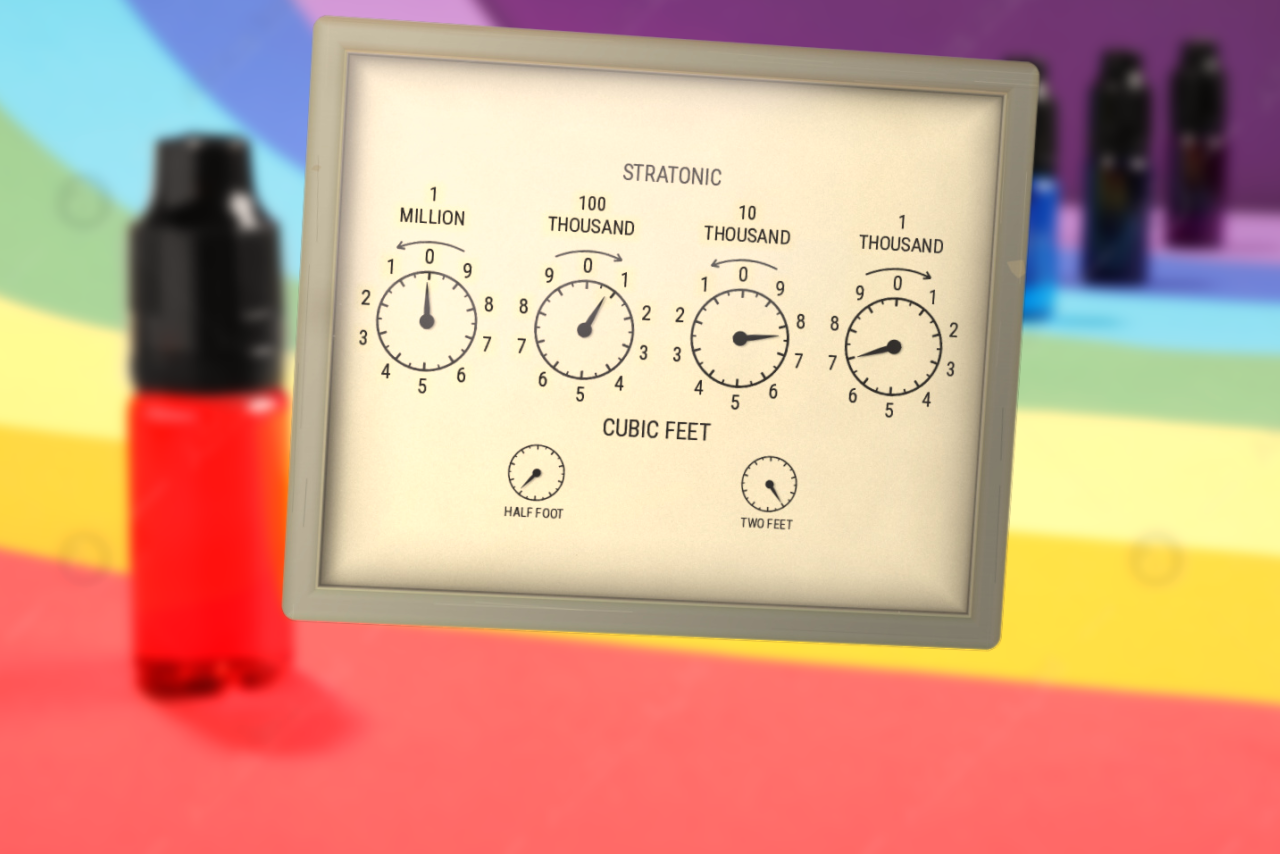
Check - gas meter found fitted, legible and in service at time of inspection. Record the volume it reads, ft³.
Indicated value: 7700 ft³
